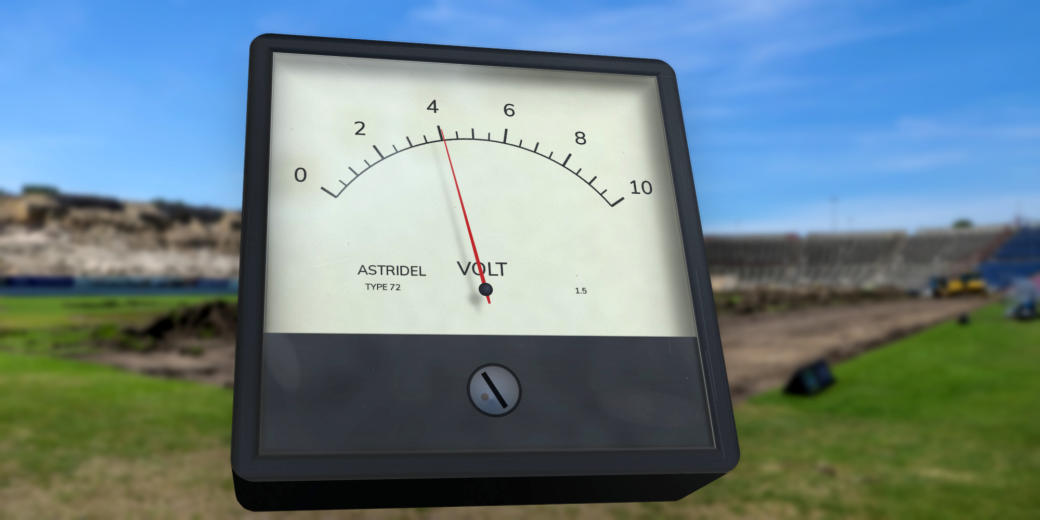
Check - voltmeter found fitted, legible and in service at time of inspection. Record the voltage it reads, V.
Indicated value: 4 V
